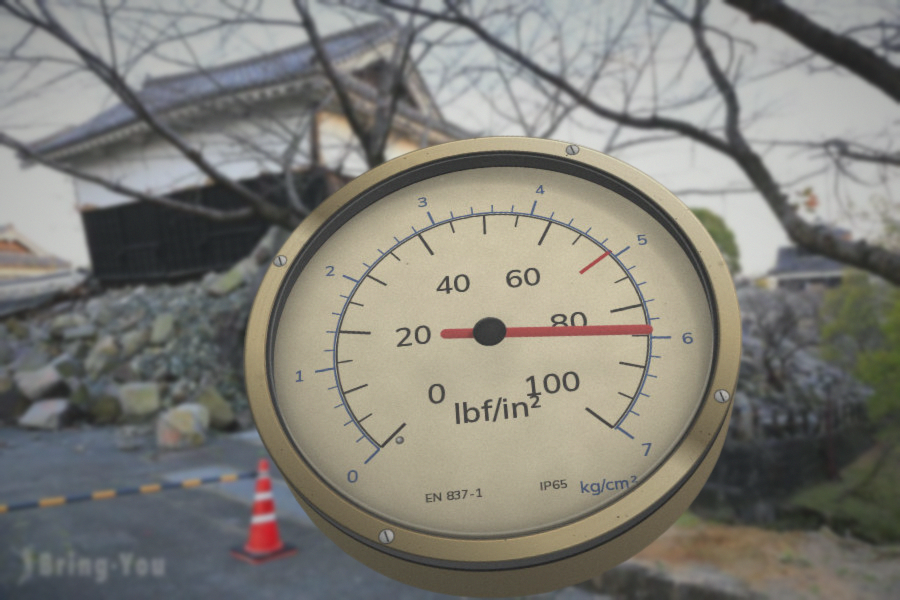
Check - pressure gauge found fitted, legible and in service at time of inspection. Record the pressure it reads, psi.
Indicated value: 85 psi
